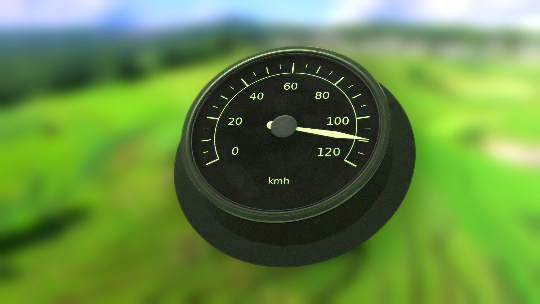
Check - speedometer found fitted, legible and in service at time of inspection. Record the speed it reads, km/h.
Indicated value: 110 km/h
